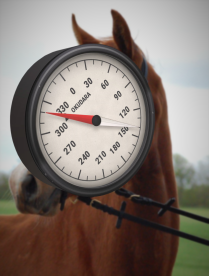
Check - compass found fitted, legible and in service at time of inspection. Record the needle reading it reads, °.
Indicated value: 320 °
